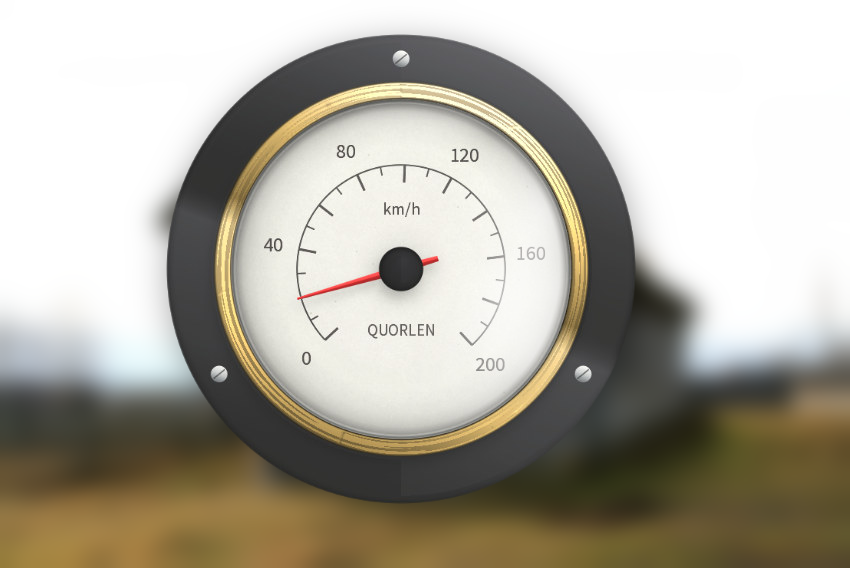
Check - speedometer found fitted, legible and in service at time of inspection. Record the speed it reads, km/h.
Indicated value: 20 km/h
